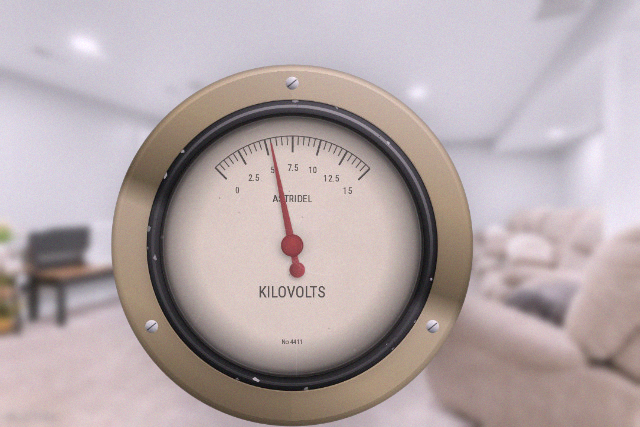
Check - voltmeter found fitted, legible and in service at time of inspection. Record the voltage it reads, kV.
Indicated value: 5.5 kV
